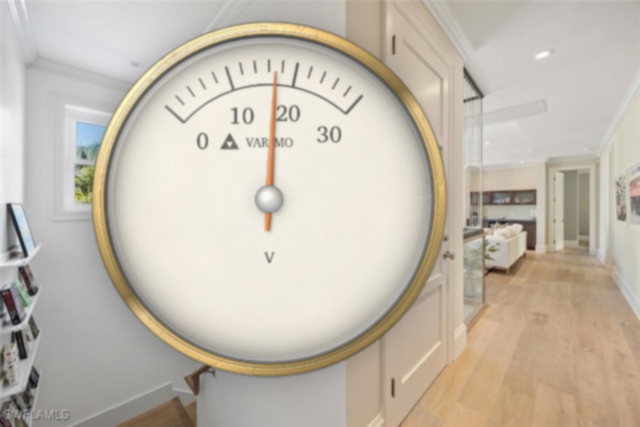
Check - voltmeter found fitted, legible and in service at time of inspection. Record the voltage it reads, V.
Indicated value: 17 V
